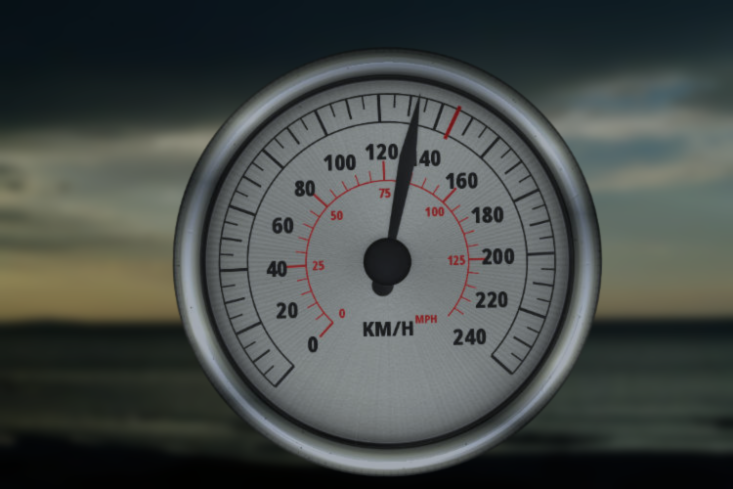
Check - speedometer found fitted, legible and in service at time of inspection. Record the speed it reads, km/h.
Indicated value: 132.5 km/h
